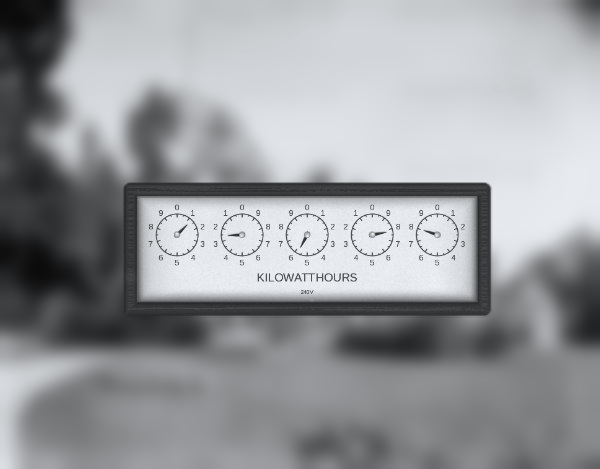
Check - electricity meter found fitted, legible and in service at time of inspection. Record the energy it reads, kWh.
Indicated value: 12578 kWh
